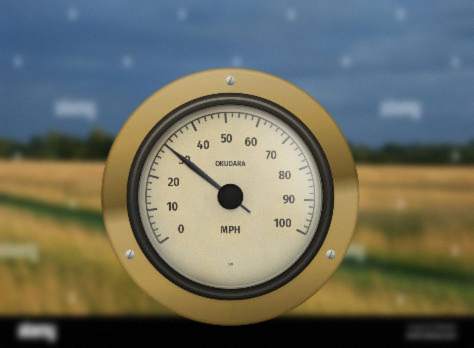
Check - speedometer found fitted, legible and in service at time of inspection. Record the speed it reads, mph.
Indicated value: 30 mph
